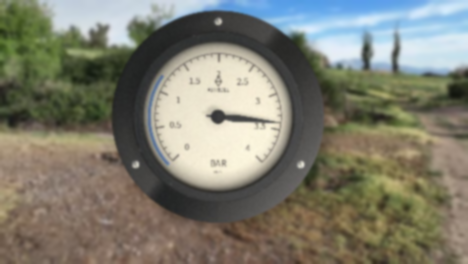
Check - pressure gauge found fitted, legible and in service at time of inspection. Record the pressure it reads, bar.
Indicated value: 3.4 bar
